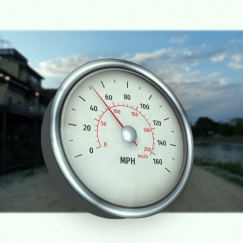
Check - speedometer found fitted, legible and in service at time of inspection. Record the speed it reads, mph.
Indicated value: 50 mph
